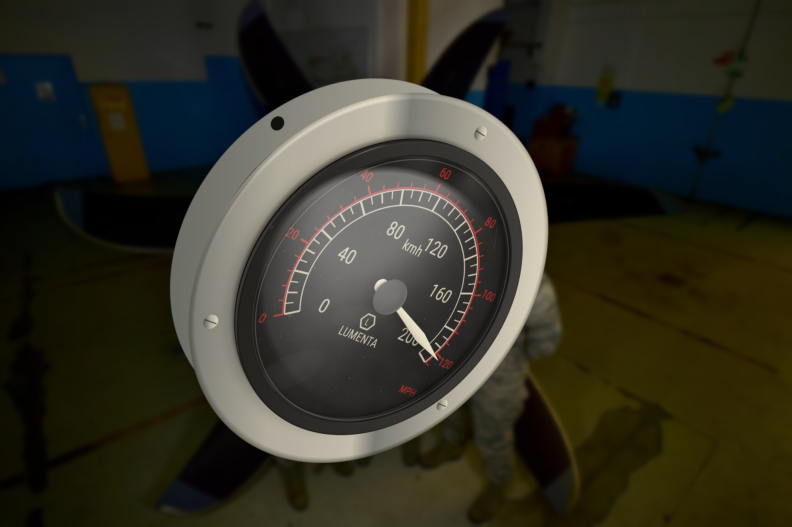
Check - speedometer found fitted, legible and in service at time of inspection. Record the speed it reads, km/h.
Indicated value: 195 km/h
